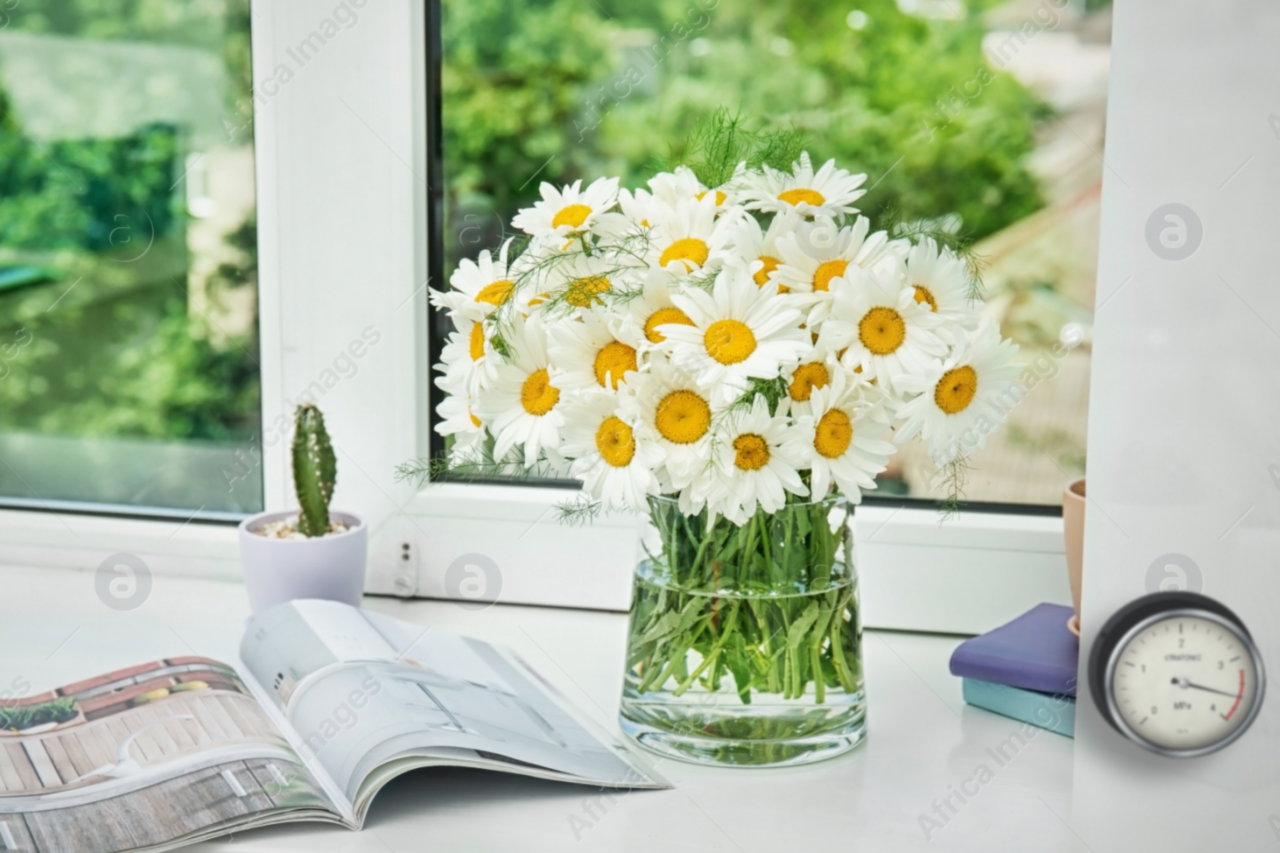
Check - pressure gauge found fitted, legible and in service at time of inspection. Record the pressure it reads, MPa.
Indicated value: 3.6 MPa
